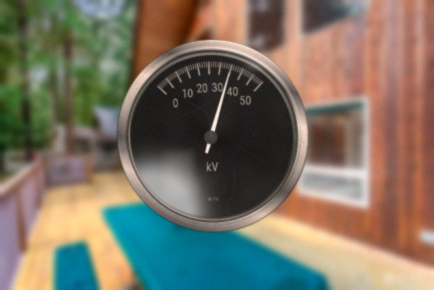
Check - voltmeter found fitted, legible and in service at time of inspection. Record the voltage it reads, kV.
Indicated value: 35 kV
